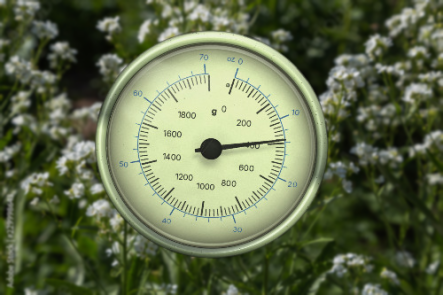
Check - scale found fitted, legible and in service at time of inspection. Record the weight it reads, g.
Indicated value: 380 g
